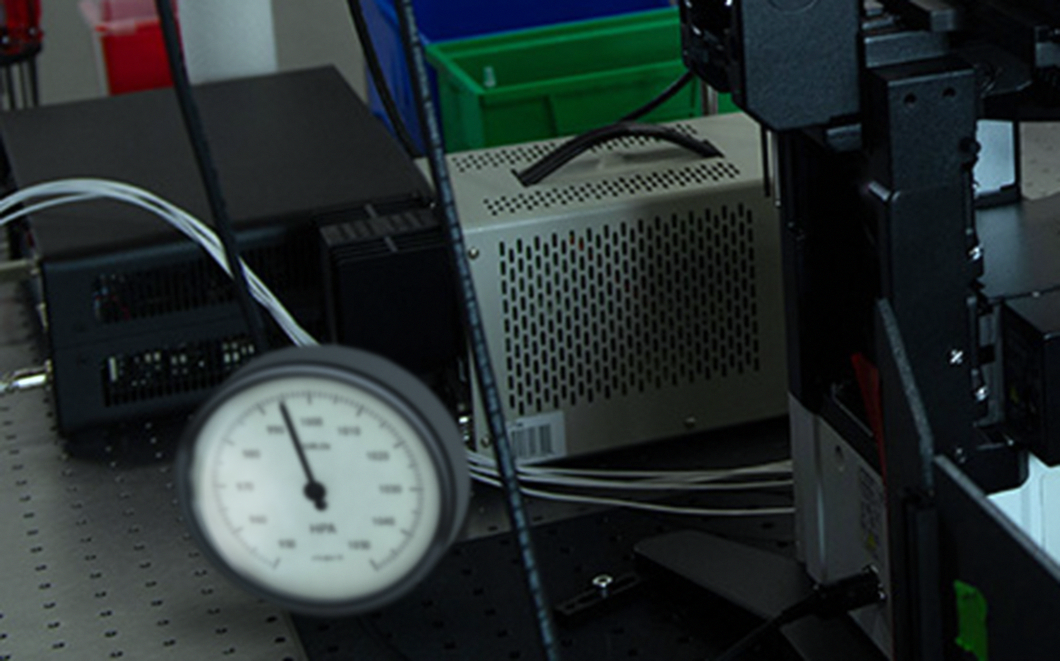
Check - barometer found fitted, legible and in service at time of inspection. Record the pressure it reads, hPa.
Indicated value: 995 hPa
